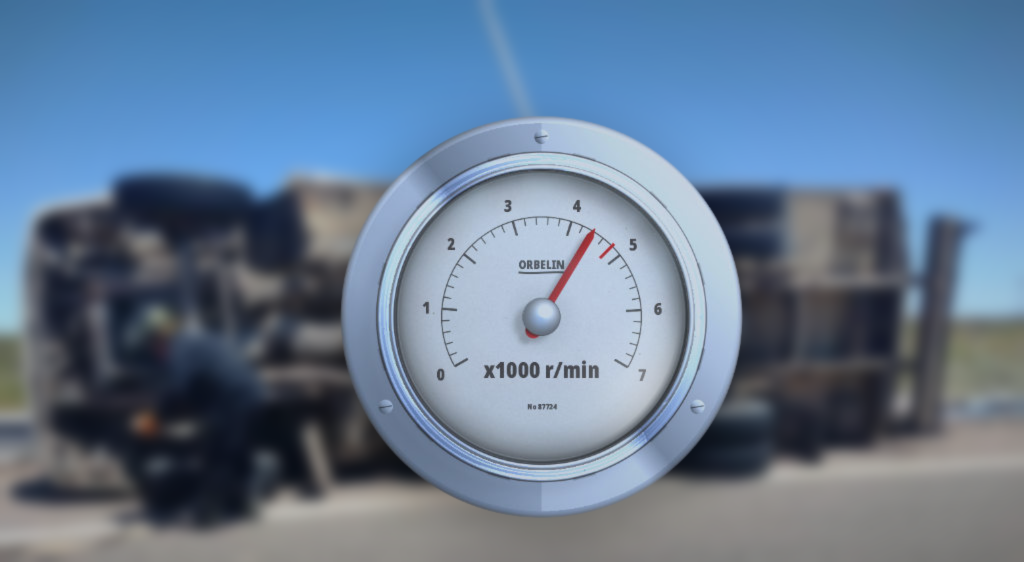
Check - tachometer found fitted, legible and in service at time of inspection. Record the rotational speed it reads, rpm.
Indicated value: 4400 rpm
